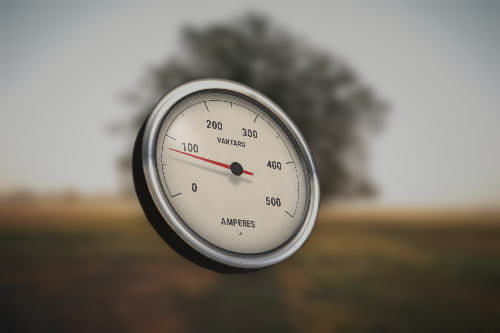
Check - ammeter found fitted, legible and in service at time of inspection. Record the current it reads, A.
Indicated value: 75 A
